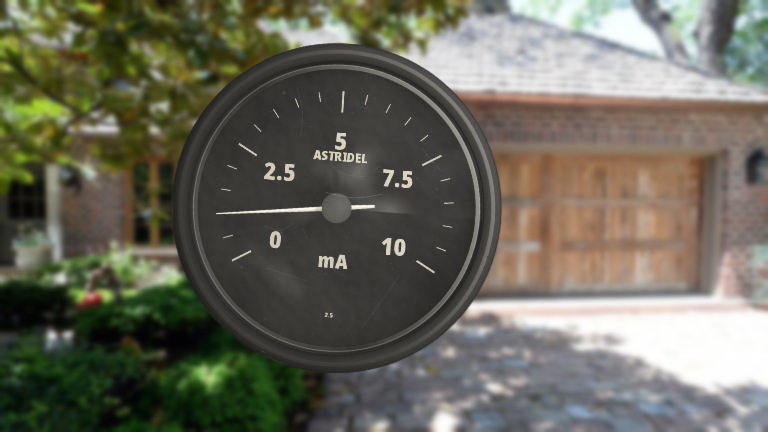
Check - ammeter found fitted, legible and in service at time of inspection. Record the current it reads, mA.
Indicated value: 1 mA
